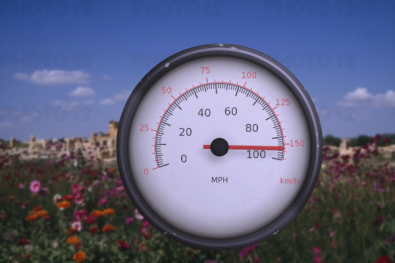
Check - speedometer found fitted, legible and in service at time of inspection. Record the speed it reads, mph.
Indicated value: 95 mph
